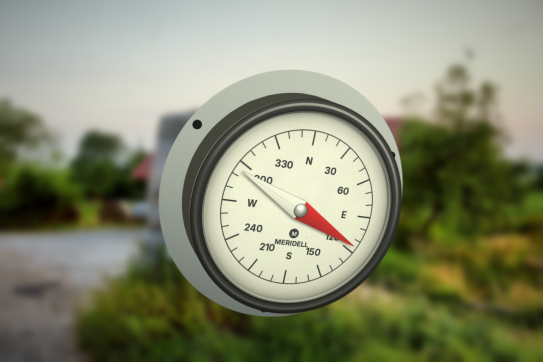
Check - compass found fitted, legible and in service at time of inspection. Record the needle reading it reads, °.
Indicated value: 115 °
